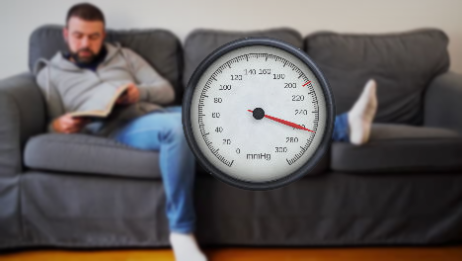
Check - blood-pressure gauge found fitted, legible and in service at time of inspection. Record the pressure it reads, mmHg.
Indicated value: 260 mmHg
